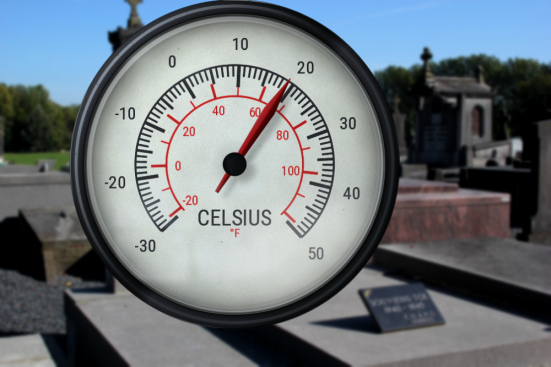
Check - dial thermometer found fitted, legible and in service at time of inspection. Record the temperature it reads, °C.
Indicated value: 19 °C
